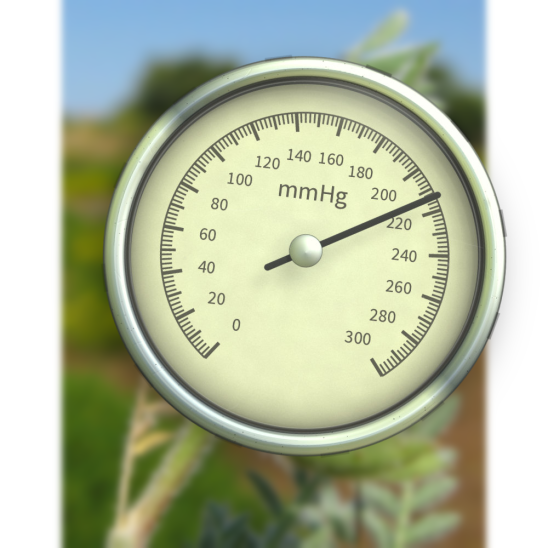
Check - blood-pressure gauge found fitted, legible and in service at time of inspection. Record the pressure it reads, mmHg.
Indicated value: 214 mmHg
